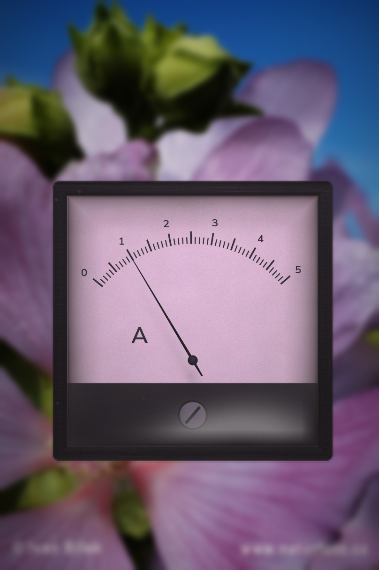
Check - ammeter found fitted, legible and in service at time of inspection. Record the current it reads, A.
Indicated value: 1 A
